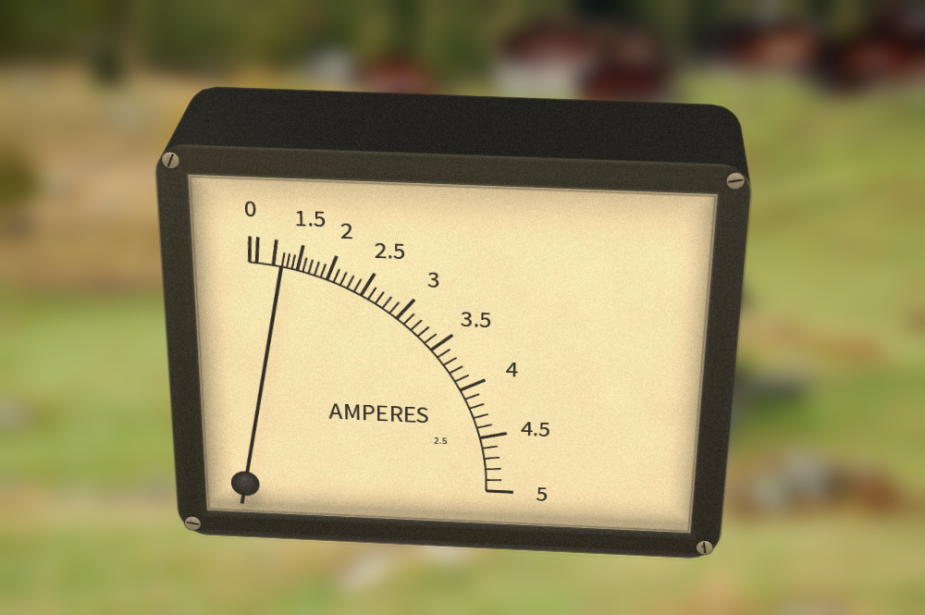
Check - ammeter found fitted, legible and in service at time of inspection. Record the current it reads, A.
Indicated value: 1.2 A
